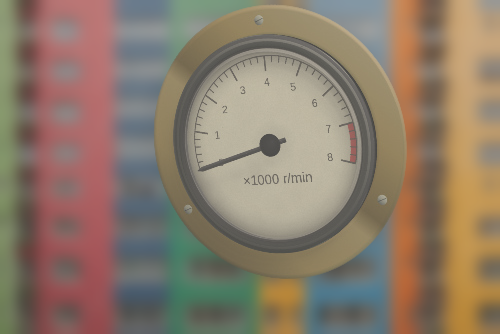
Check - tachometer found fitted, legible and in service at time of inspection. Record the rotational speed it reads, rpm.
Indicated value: 0 rpm
